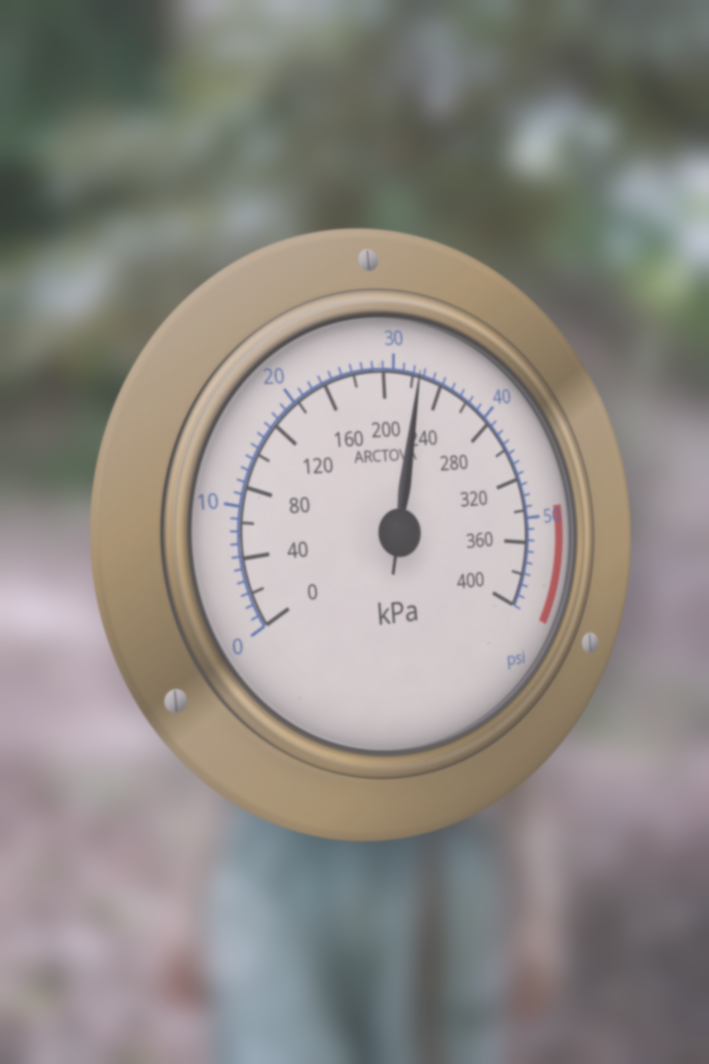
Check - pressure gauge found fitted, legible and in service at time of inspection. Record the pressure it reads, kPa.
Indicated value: 220 kPa
